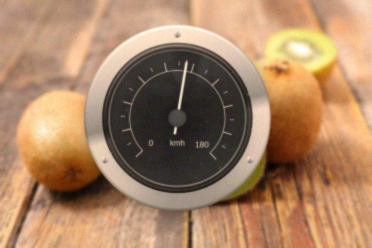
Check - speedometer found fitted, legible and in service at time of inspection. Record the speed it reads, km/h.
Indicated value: 95 km/h
